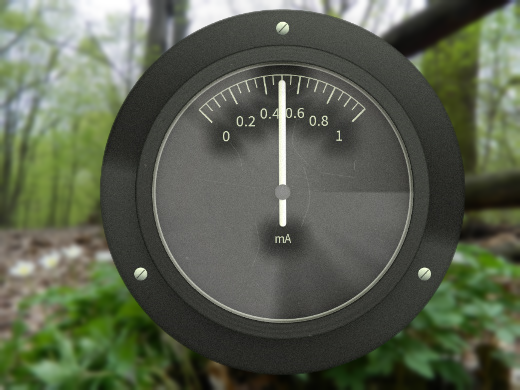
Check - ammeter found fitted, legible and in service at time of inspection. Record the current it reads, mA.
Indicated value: 0.5 mA
